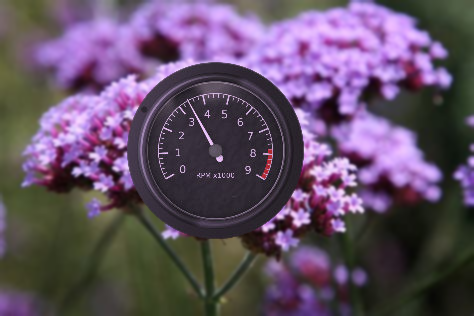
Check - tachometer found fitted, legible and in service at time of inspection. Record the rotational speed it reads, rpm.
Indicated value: 3400 rpm
